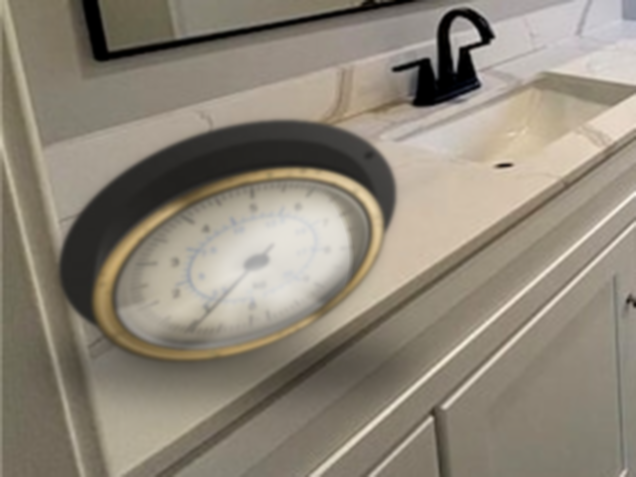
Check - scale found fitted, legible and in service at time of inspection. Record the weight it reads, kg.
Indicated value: 1 kg
